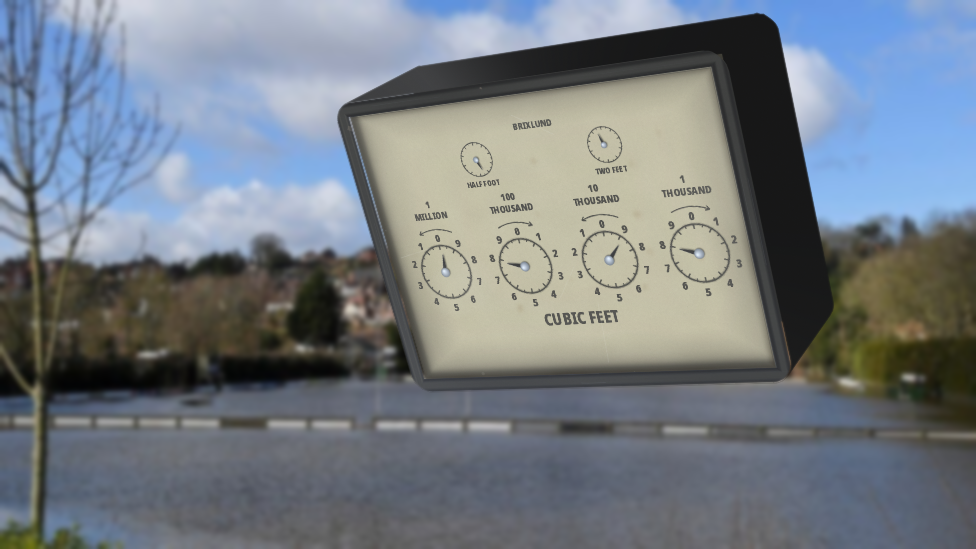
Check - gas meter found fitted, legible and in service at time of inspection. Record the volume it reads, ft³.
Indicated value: 978800 ft³
